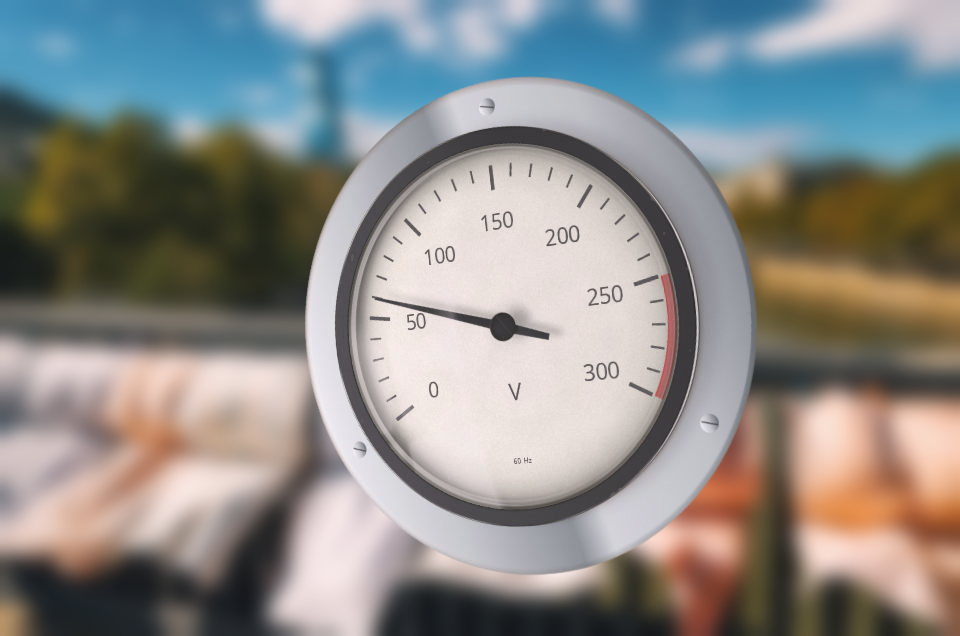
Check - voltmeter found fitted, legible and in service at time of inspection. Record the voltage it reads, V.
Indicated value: 60 V
